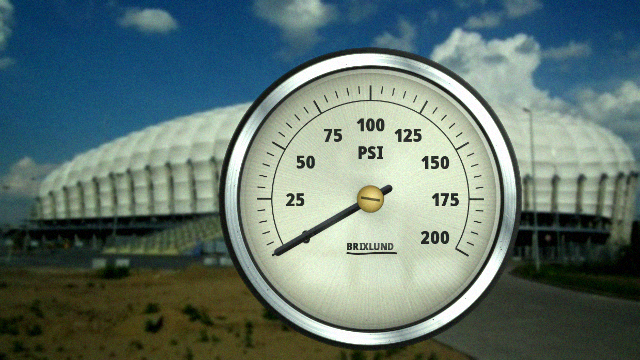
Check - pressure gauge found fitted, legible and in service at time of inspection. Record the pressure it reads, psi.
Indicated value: 0 psi
